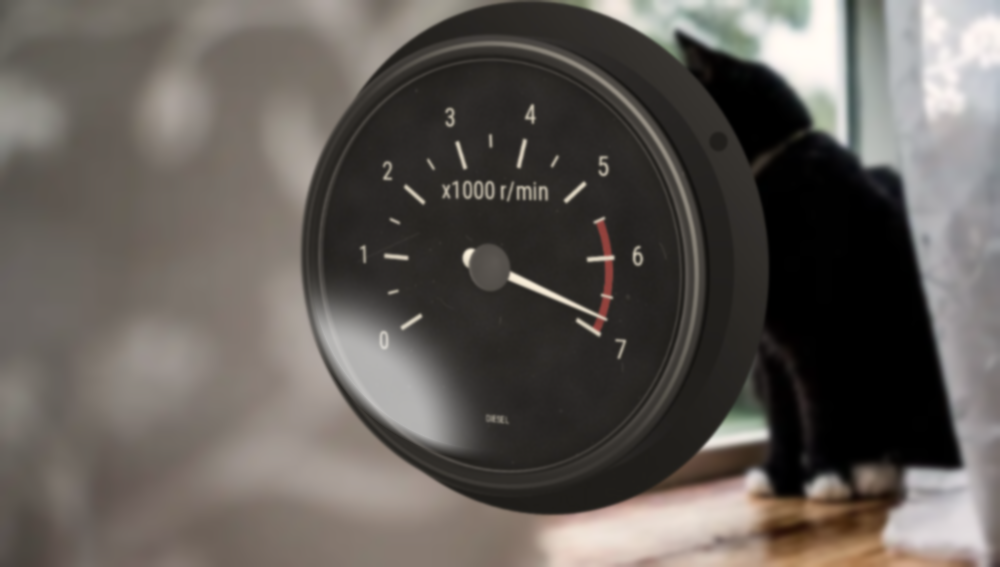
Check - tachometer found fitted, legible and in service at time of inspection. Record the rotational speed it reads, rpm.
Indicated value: 6750 rpm
